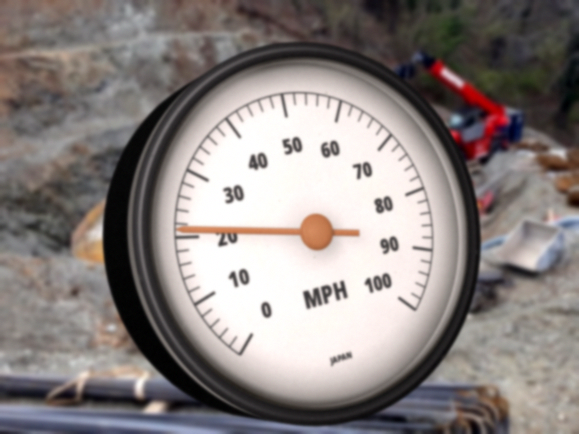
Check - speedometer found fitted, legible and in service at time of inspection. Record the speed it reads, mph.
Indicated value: 21 mph
